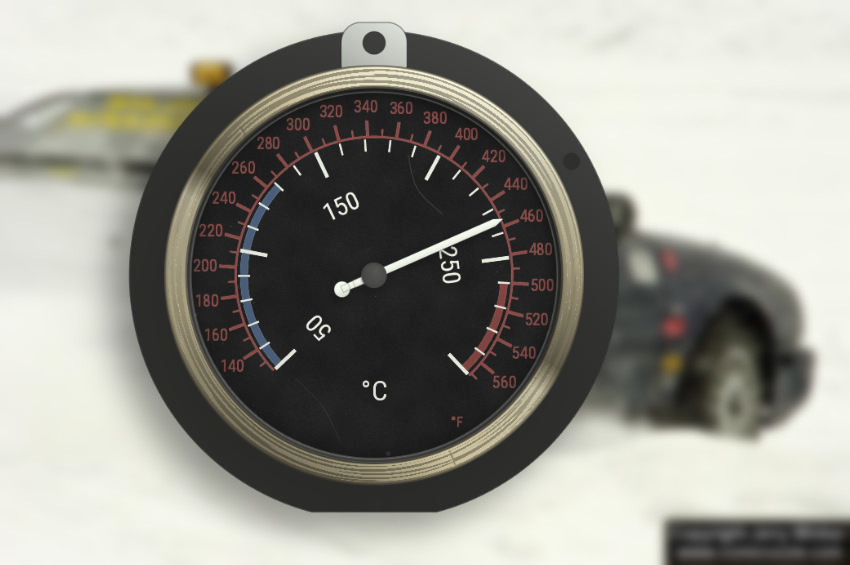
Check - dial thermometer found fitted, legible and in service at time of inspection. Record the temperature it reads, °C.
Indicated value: 235 °C
